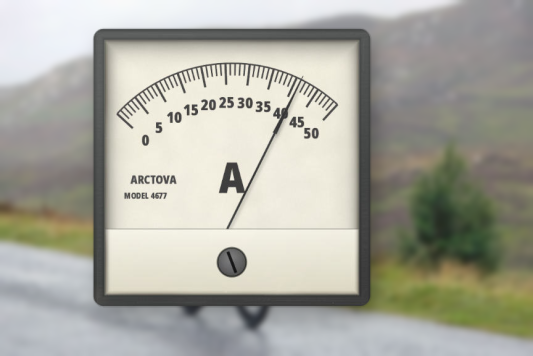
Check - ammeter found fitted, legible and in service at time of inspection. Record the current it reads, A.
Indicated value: 41 A
